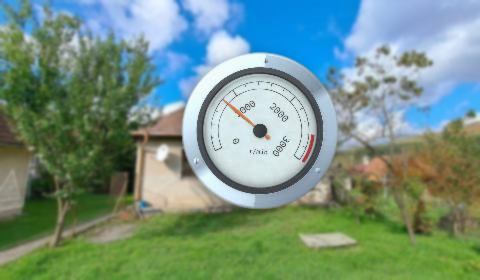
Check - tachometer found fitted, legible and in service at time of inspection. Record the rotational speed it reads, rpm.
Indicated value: 800 rpm
